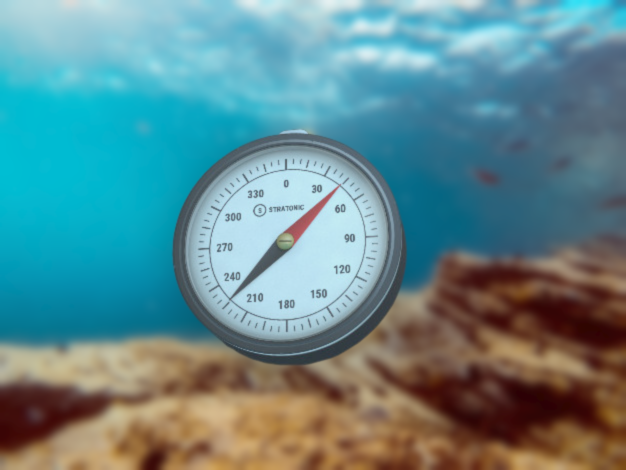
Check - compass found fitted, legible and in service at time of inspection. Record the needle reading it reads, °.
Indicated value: 45 °
